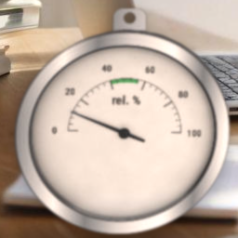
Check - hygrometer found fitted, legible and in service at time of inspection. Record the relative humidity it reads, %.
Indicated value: 12 %
